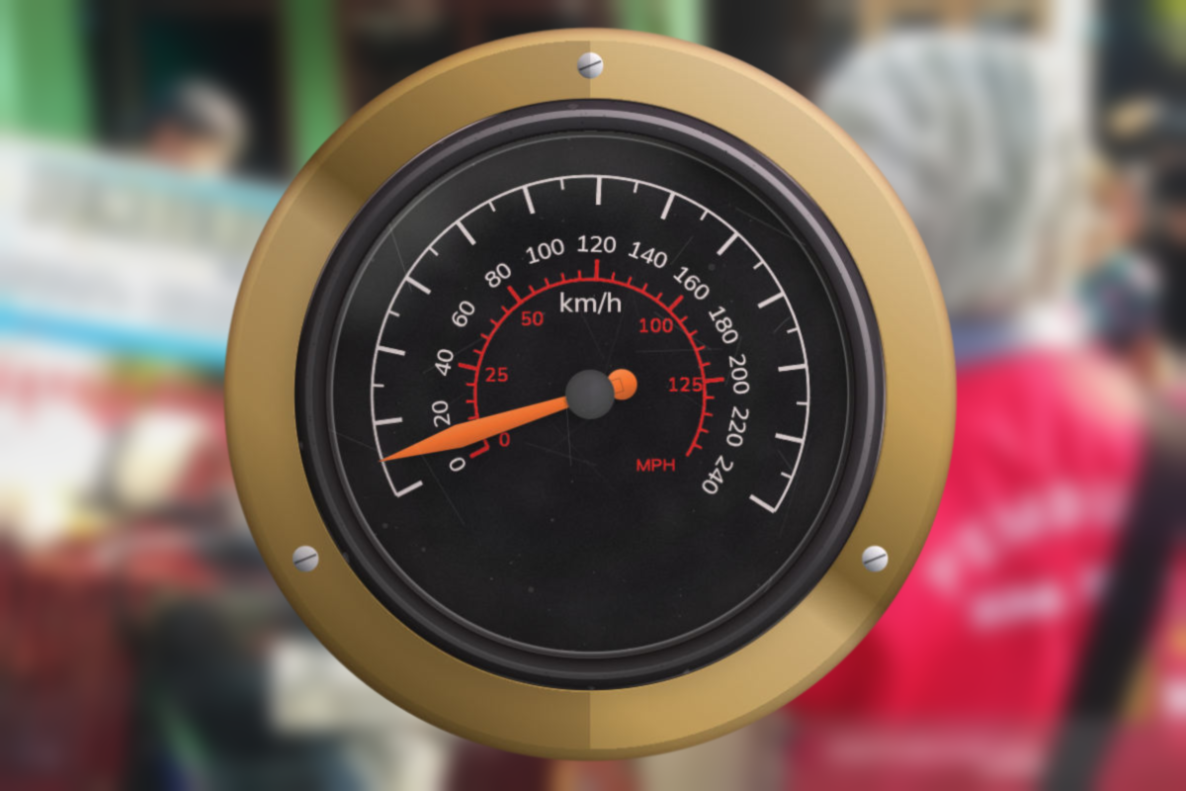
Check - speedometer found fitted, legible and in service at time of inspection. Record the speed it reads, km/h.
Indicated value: 10 km/h
